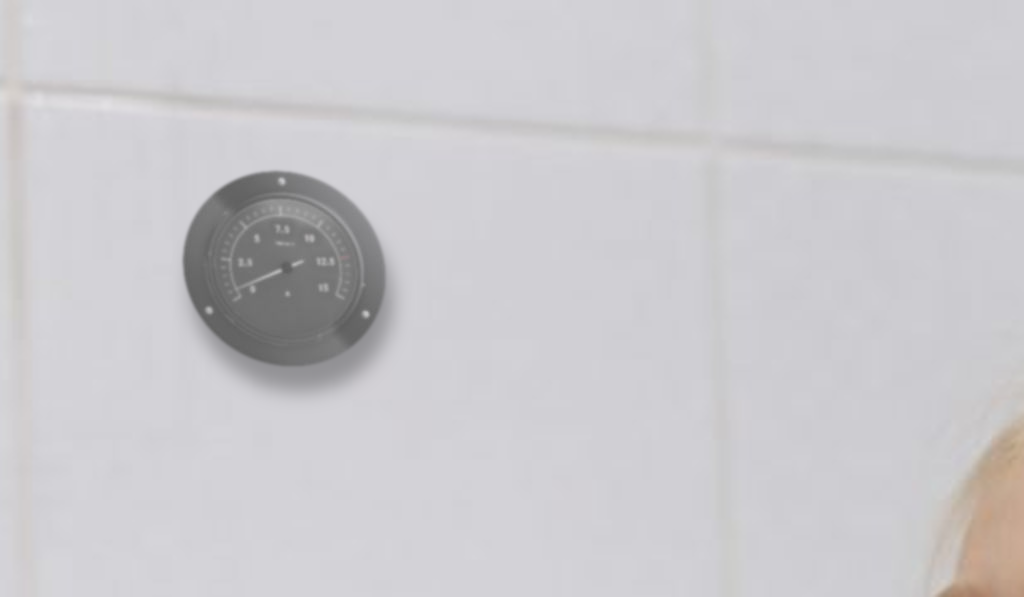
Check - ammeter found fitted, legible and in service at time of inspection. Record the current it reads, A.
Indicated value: 0.5 A
